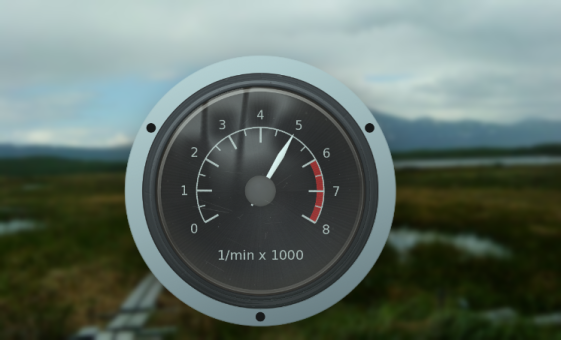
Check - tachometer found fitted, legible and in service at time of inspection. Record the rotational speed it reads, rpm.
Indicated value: 5000 rpm
